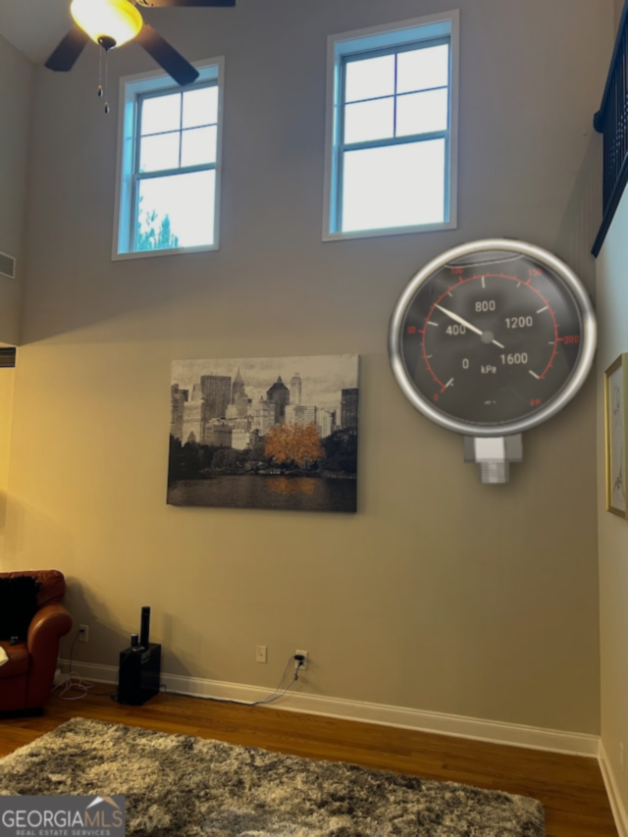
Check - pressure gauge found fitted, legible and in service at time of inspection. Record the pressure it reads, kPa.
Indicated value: 500 kPa
